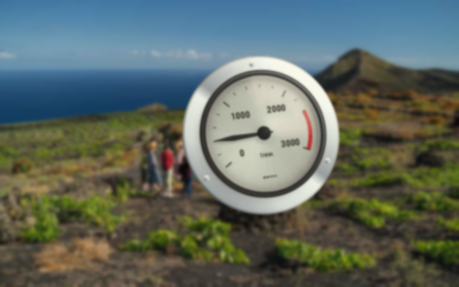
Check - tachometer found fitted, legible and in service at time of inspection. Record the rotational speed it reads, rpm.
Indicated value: 400 rpm
